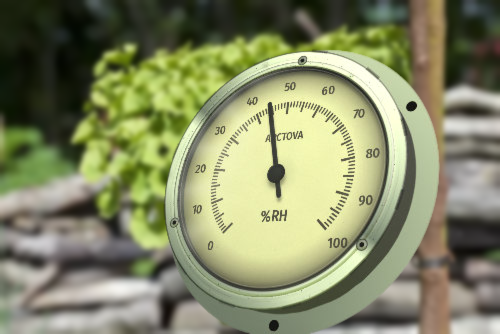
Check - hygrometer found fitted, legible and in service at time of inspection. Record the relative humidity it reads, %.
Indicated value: 45 %
